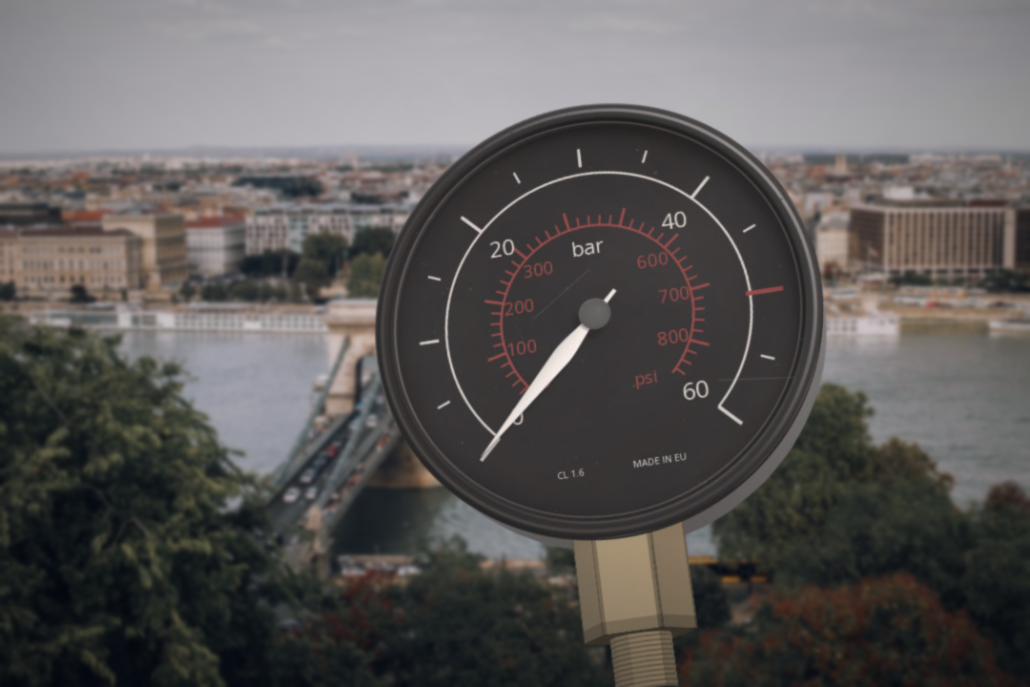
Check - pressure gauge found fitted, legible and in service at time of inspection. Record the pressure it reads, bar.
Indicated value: 0 bar
